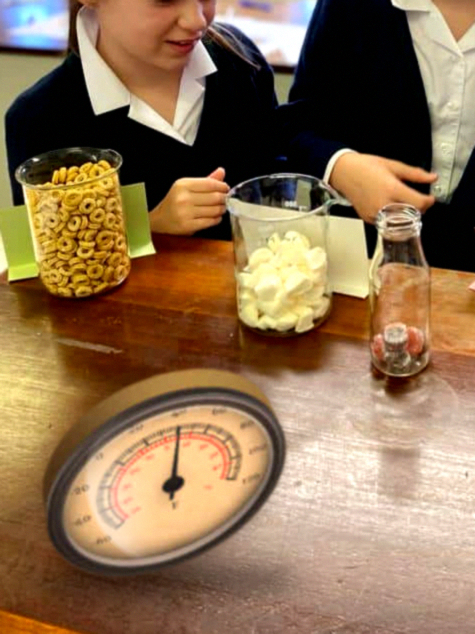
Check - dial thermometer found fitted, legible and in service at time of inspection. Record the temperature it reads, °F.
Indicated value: 40 °F
